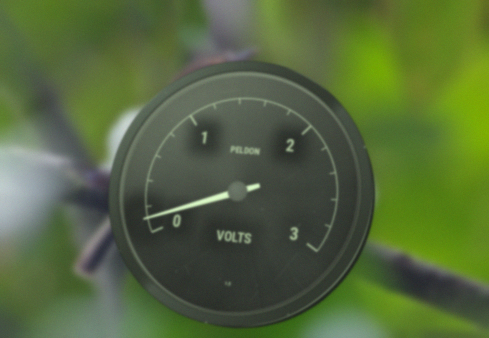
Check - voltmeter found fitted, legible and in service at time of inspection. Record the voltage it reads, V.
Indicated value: 0.1 V
